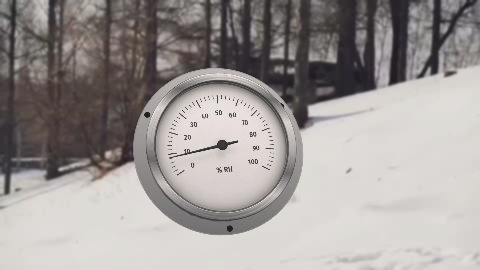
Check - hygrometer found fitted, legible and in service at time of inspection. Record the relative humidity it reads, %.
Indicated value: 8 %
